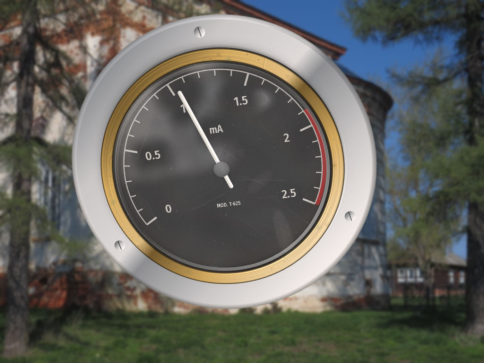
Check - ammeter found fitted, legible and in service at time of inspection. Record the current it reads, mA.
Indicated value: 1.05 mA
